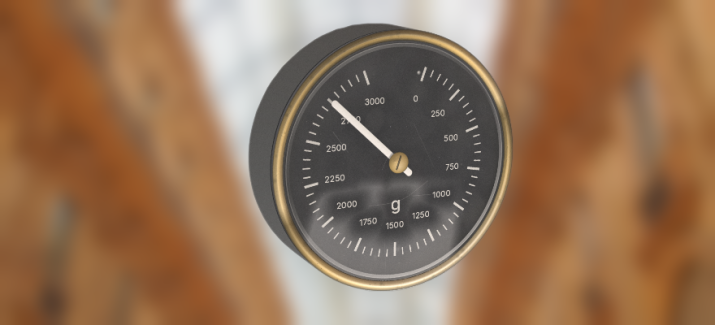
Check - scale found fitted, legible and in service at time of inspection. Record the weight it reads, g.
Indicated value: 2750 g
